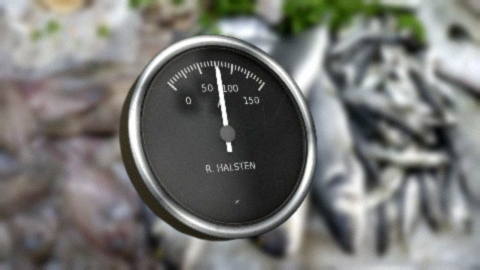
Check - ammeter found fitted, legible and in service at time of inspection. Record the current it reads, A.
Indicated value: 75 A
